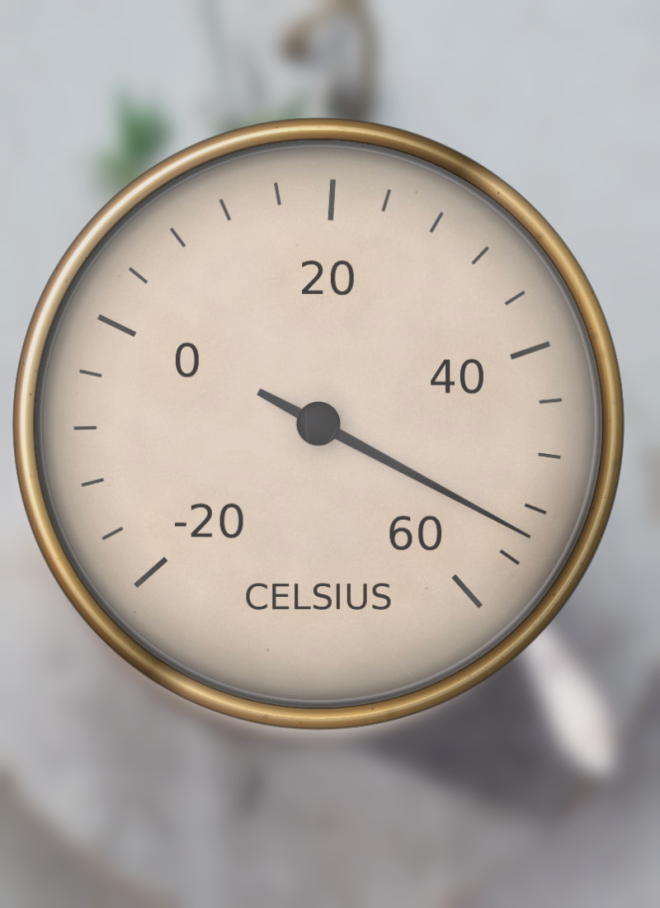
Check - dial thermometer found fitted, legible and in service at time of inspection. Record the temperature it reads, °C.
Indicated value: 54 °C
